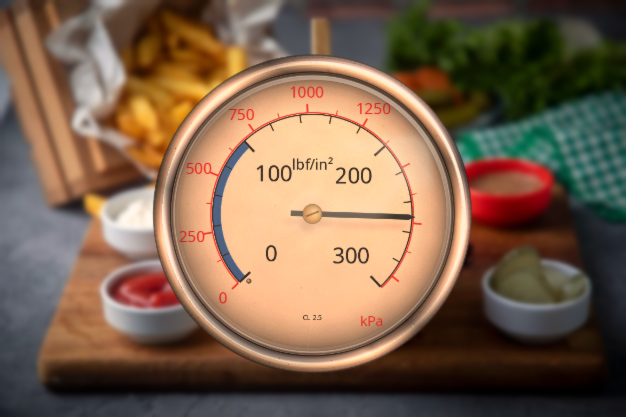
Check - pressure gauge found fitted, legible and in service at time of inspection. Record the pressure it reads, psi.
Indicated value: 250 psi
